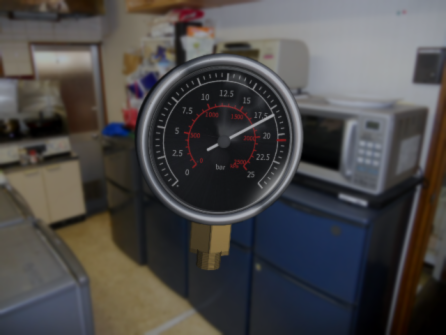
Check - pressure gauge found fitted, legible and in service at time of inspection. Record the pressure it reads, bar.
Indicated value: 18 bar
